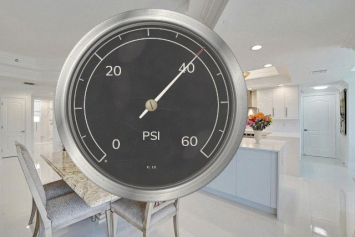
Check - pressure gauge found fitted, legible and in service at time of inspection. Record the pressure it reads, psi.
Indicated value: 40 psi
